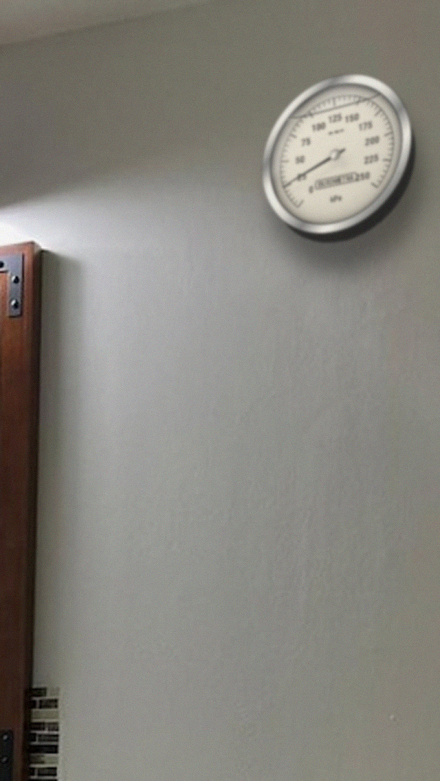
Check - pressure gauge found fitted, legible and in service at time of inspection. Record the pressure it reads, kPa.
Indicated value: 25 kPa
